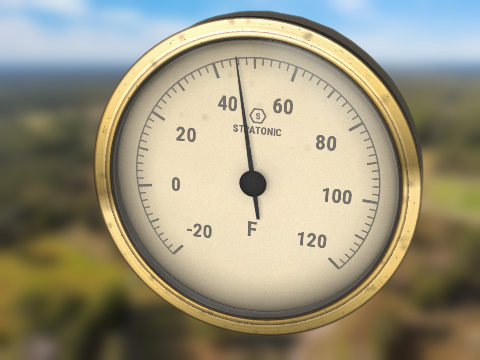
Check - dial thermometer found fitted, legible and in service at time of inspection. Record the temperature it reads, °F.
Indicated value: 46 °F
